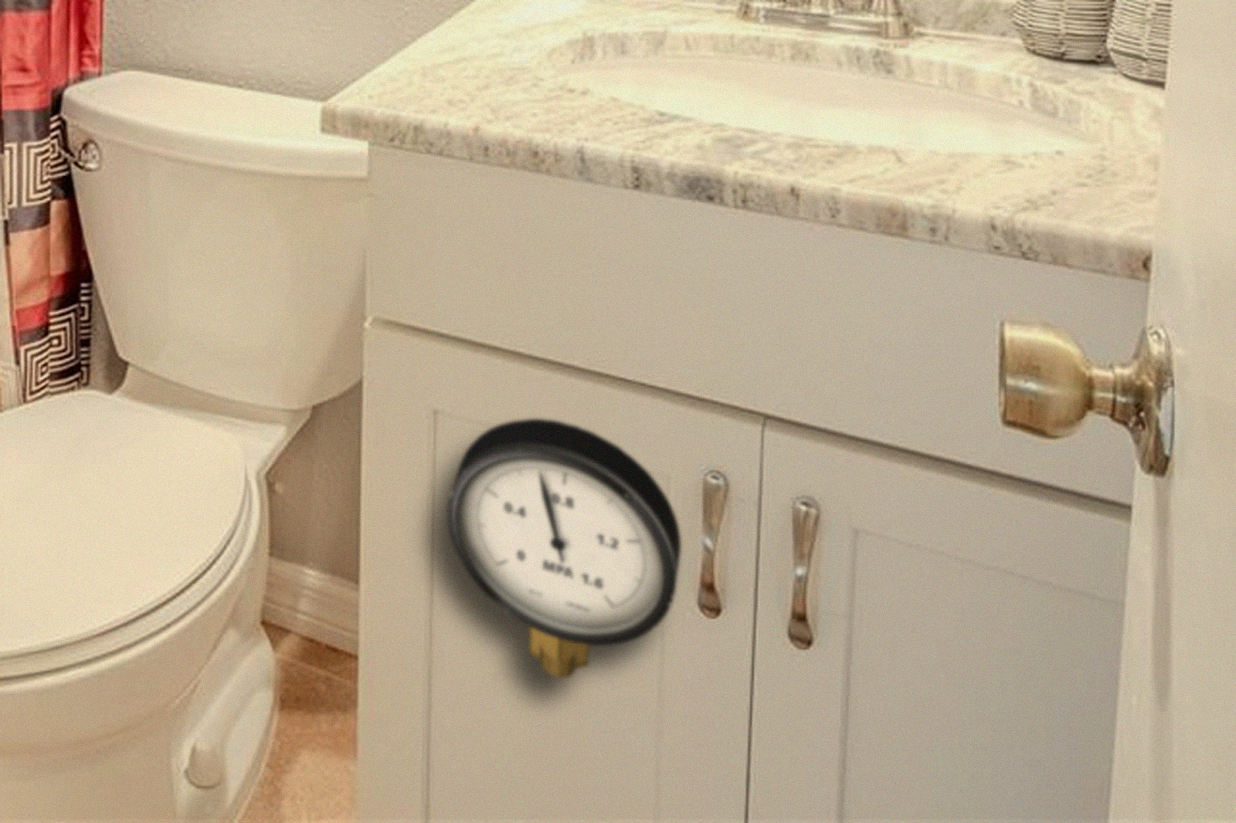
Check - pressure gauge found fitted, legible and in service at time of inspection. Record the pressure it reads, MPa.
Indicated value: 0.7 MPa
